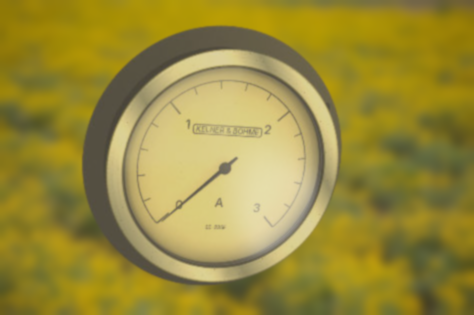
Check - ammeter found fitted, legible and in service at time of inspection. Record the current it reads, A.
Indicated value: 0 A
